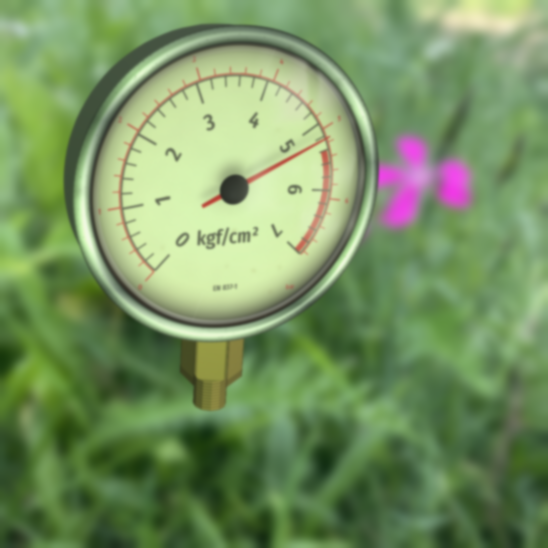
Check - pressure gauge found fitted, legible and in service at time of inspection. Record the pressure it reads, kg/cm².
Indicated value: 5.2 kg/cm²
